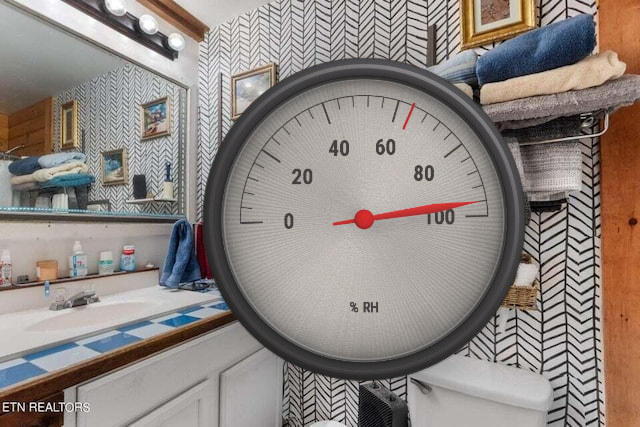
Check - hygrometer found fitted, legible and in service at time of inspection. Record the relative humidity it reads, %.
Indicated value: 96 %
